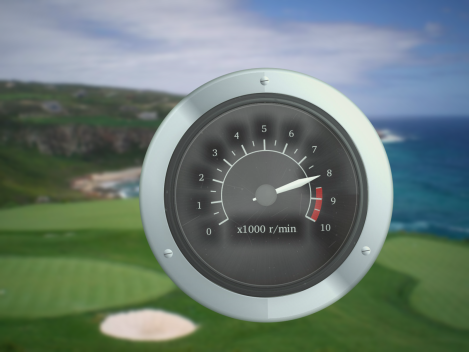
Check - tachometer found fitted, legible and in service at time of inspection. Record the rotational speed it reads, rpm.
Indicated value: 8000 rpm
